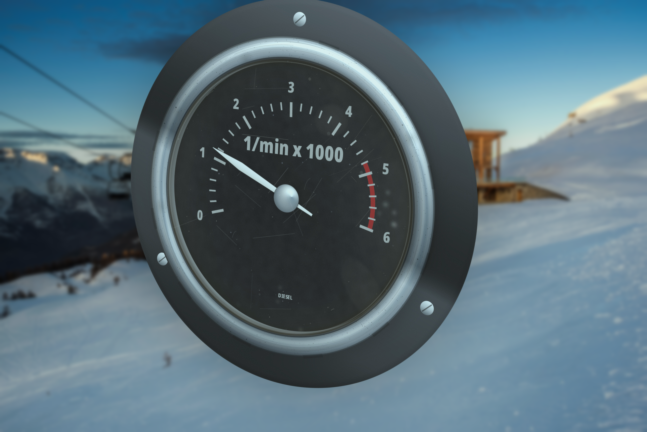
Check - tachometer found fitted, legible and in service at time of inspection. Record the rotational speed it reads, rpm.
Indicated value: 1200 rpm
